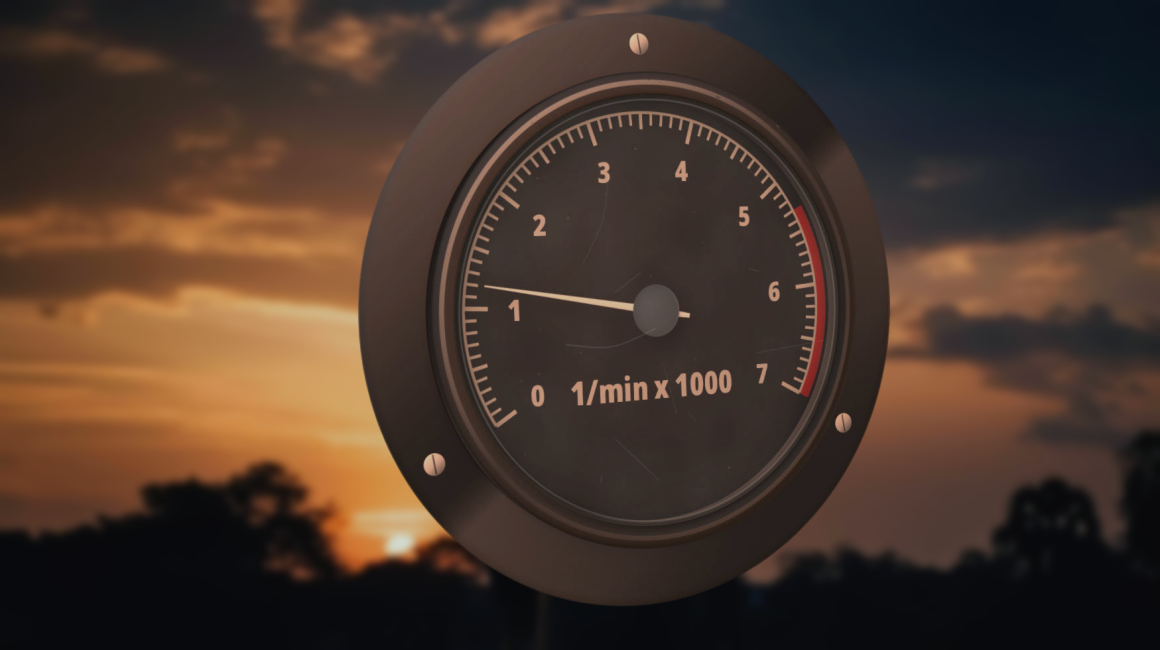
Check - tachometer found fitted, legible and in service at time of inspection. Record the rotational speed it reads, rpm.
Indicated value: 1200 rpm
